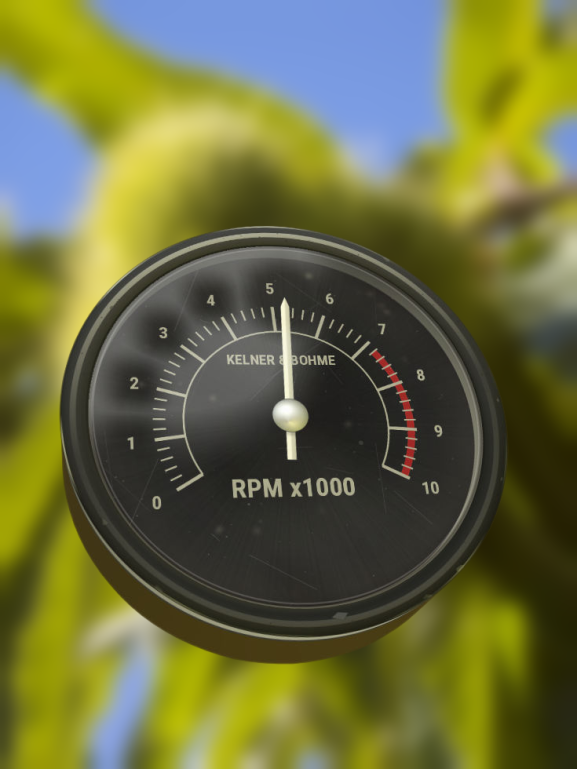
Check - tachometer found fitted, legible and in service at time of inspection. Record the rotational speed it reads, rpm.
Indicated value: 5200 rpm
